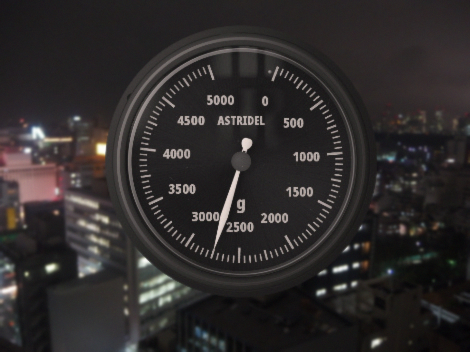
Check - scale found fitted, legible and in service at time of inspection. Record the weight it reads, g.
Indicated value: 2750 g
